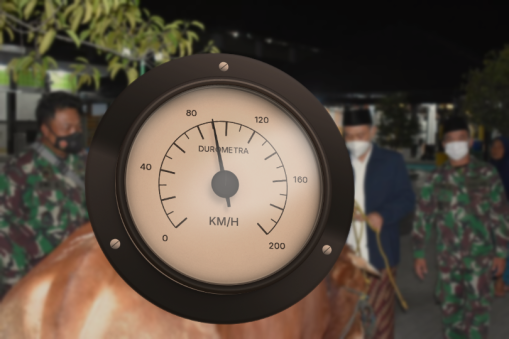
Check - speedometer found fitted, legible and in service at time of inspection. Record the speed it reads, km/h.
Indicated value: 90 km/h
